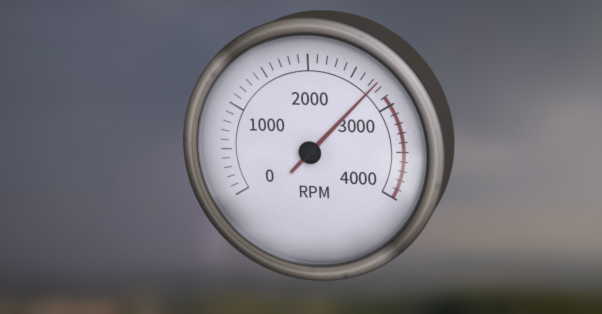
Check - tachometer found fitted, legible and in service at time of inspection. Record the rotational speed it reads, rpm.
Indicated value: 2750 rpm
